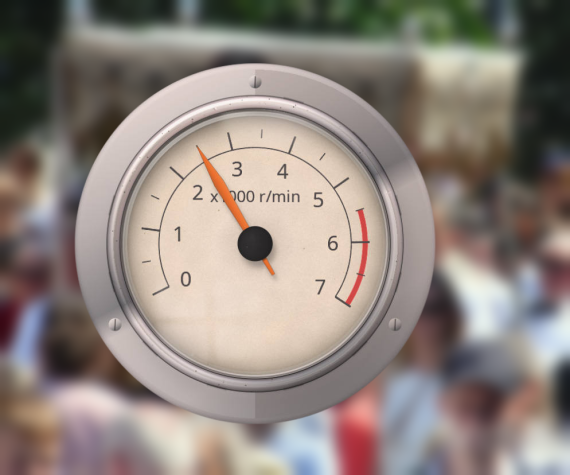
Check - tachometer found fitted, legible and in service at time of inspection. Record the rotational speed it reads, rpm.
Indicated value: 2500 rpm
